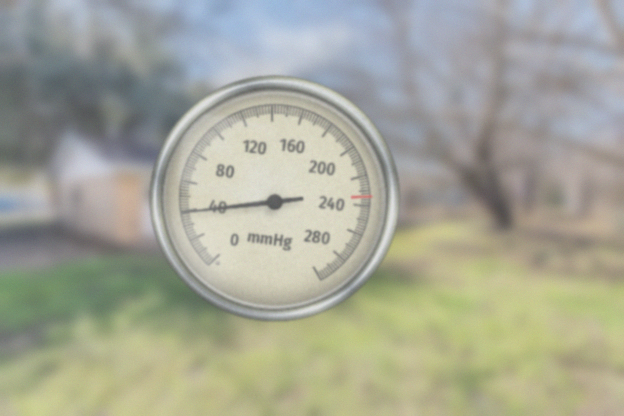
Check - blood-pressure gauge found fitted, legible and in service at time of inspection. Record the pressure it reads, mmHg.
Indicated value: 40 mmHg
